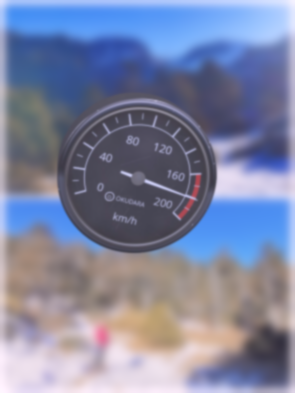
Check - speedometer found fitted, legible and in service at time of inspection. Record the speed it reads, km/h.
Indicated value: 180 km/h
